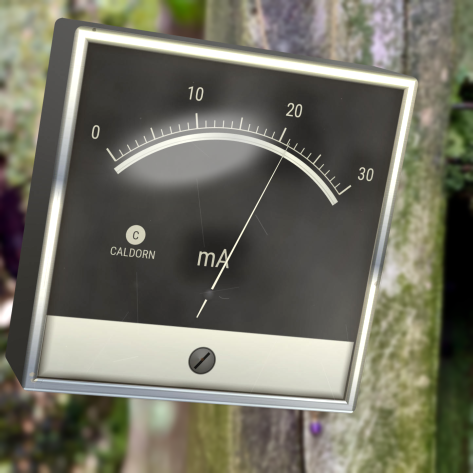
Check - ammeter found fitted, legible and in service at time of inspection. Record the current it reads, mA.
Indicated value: 21 mA
